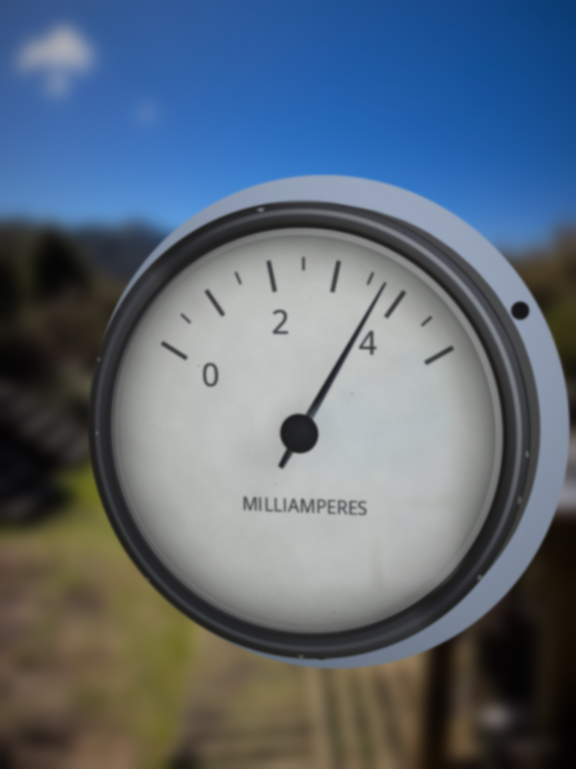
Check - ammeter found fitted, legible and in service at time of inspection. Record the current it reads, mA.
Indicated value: 3.75 mA
